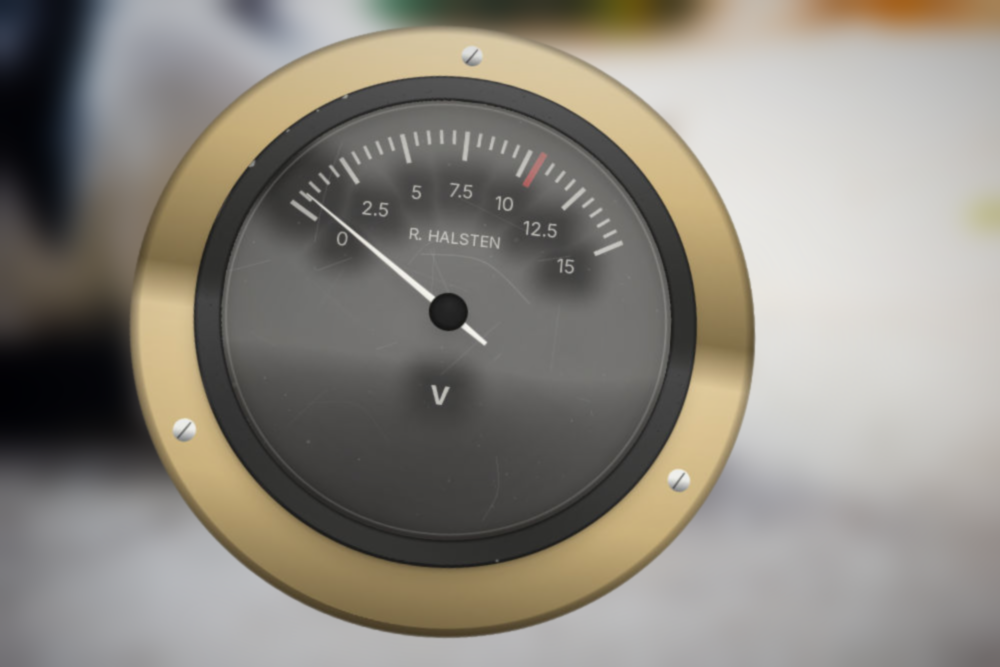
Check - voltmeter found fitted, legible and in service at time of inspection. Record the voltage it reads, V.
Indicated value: 0.5 V
